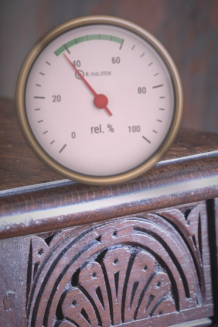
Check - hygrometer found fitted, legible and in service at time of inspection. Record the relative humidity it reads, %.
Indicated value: 38 %
